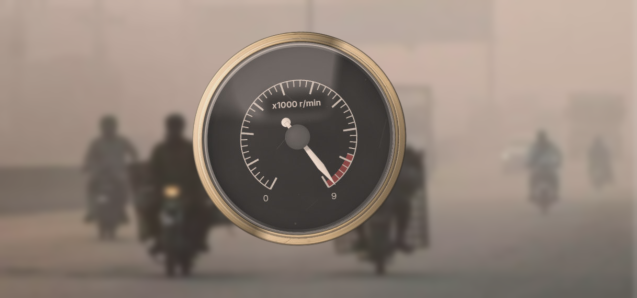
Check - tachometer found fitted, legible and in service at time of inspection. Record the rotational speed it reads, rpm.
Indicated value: 8800 rpm
